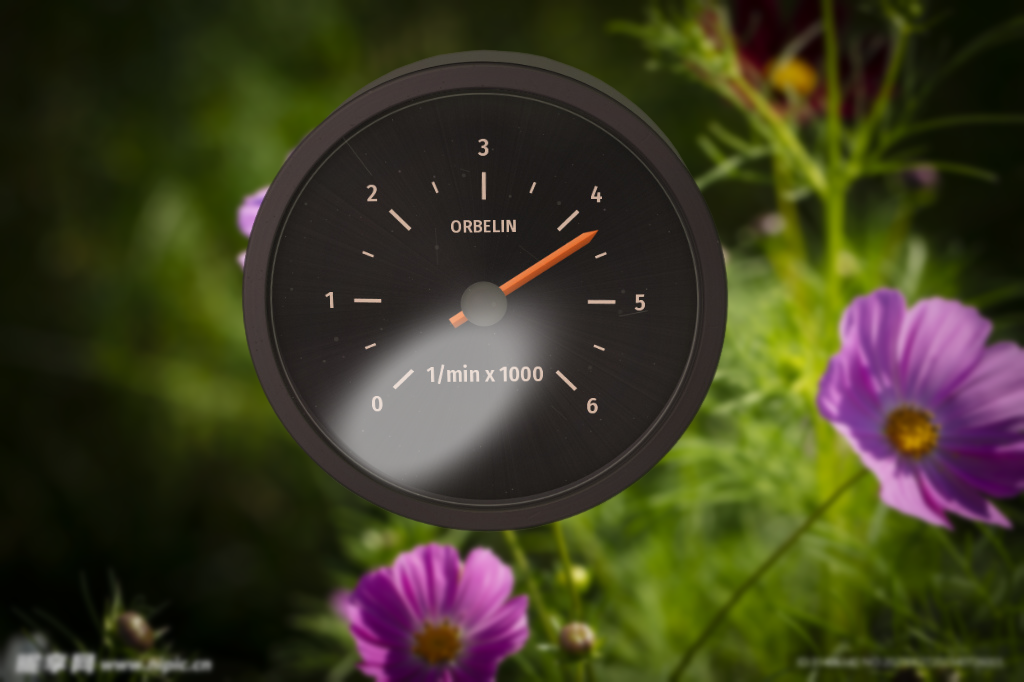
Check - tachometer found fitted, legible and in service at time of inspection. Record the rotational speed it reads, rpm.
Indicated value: 4250 rpm
